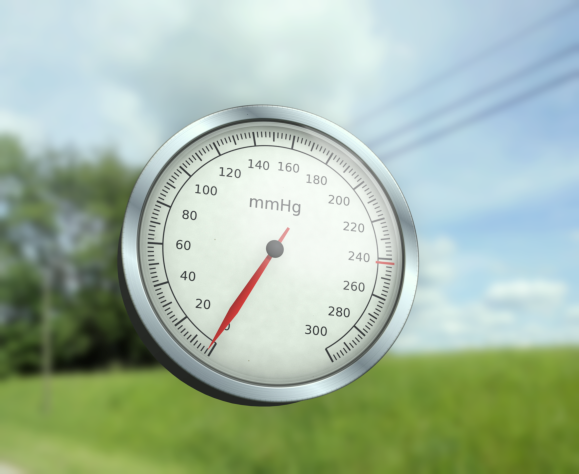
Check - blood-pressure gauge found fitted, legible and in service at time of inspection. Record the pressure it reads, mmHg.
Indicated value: 2 mmHg
